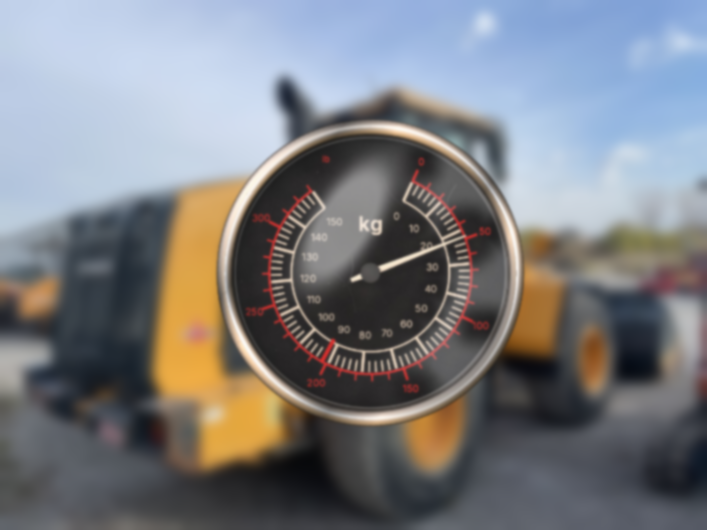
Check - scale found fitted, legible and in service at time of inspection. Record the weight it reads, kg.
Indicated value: 22 kg
